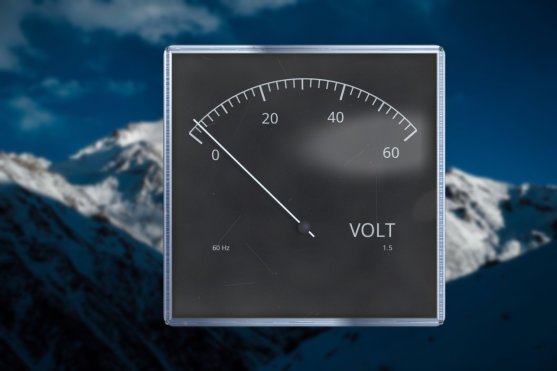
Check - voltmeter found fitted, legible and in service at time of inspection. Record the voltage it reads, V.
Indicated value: 3 V
